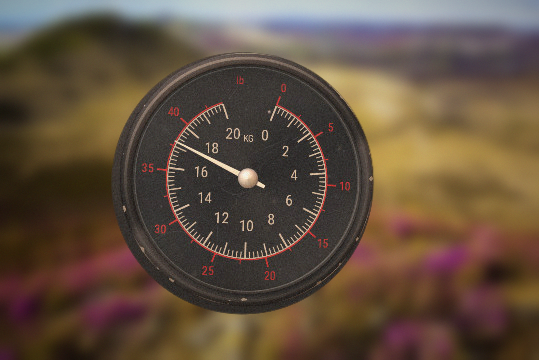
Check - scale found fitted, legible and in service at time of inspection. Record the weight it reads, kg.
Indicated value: 17.2 kg
